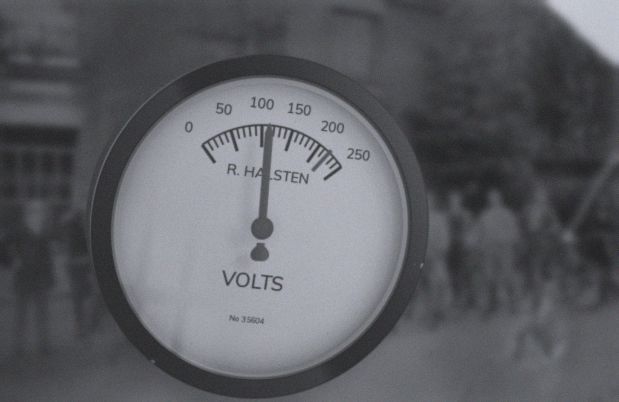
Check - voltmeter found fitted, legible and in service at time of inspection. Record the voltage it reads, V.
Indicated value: 110 V
